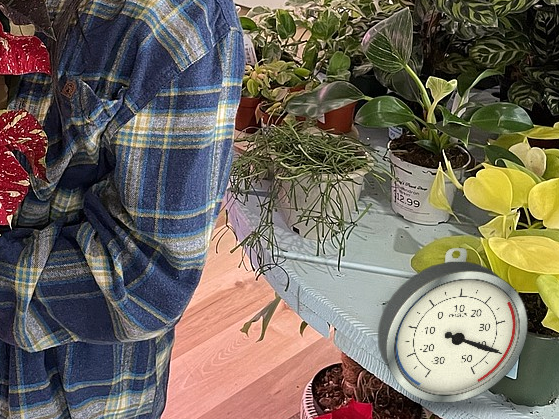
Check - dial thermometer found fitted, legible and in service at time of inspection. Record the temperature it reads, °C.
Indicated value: 40 °C
